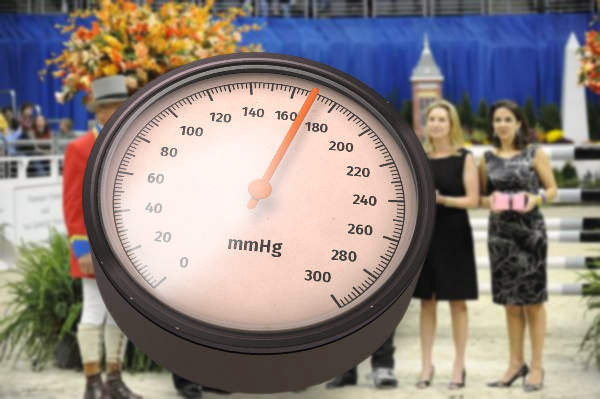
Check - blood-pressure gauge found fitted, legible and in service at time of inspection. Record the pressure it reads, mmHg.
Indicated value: 170 mmHg
